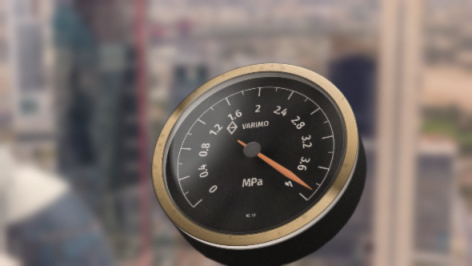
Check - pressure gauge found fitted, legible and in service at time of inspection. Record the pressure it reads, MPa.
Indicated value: 3.9 MPa
